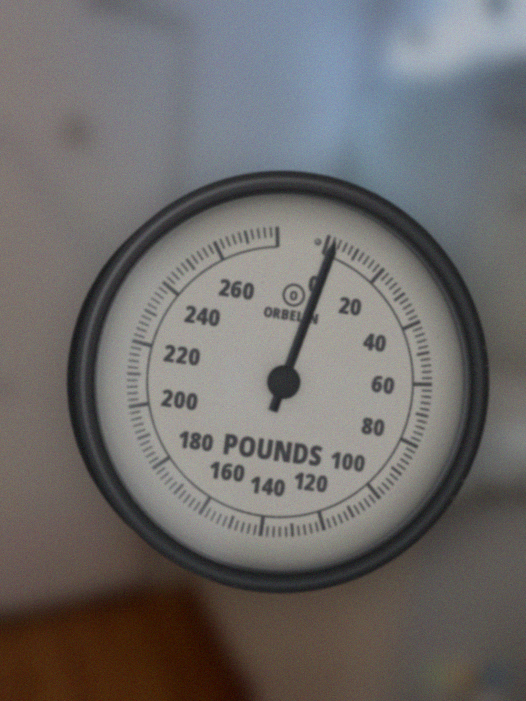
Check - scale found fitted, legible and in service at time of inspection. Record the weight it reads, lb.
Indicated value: 2 lb
